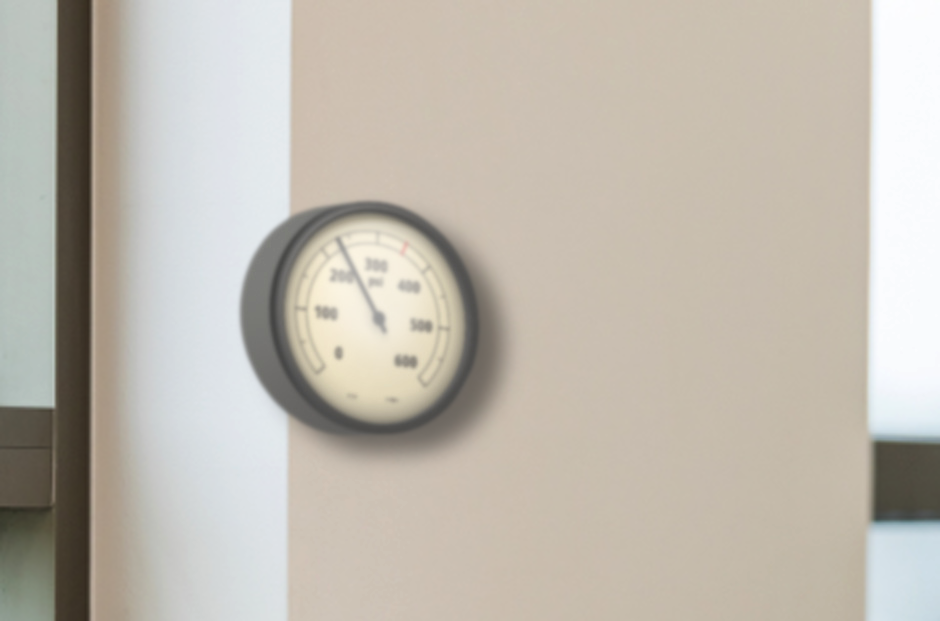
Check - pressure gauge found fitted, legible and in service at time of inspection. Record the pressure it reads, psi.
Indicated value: 225 psi
